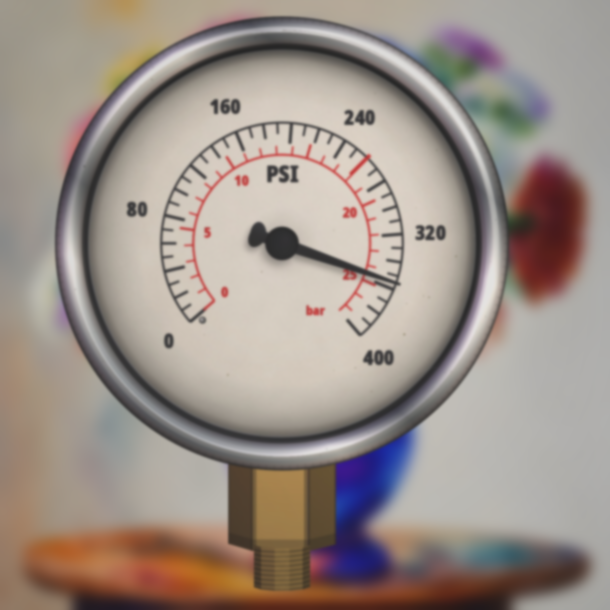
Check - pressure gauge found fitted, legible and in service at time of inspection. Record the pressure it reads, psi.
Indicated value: 355 psi
